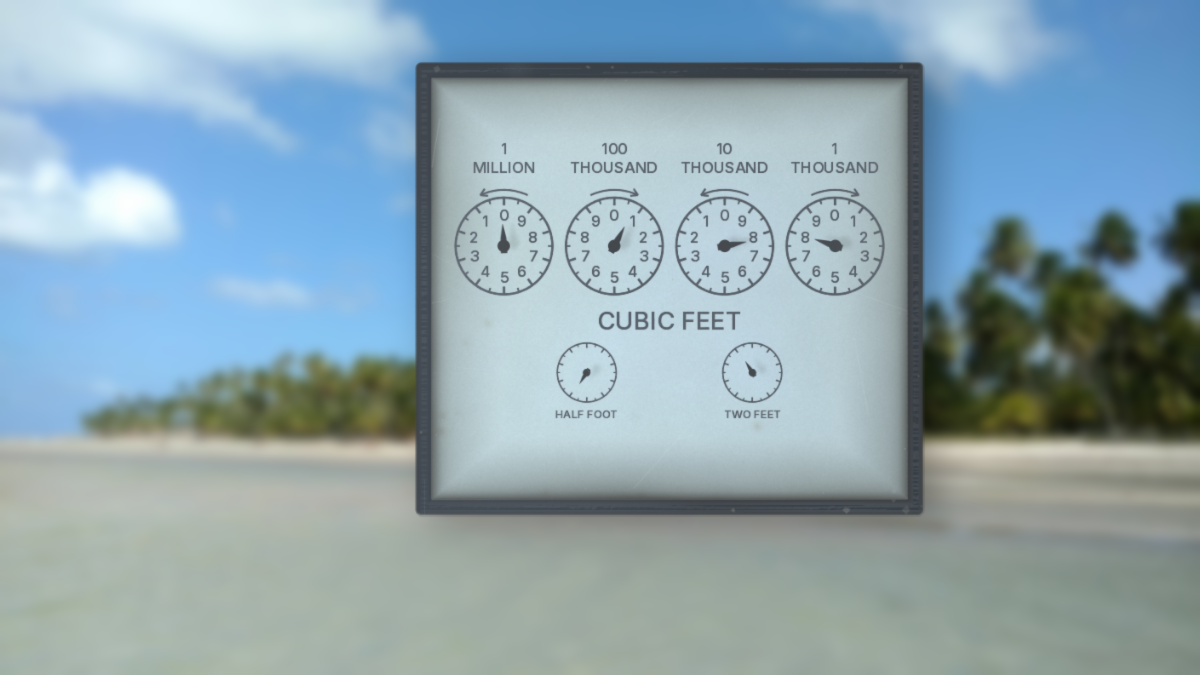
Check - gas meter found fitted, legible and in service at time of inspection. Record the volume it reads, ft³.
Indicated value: 7800 ft³
